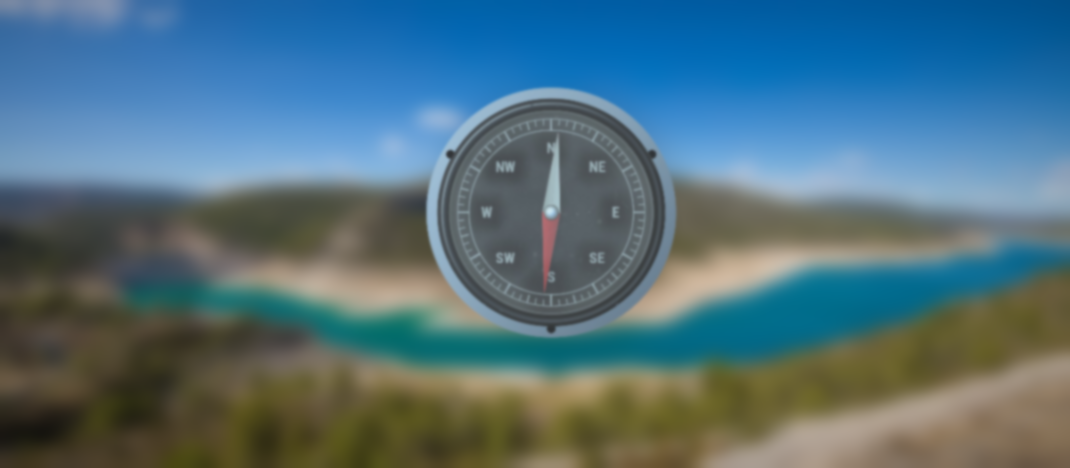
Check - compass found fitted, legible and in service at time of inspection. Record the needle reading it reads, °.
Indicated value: 185 °
